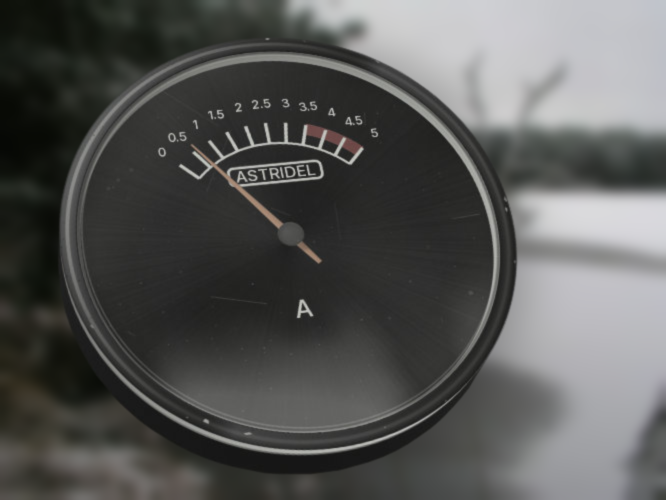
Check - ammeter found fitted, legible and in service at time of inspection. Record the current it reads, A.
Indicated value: 0.5 A
